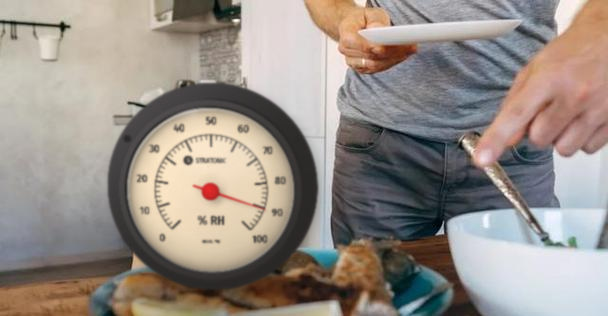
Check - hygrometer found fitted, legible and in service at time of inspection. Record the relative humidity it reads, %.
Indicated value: 90 %
